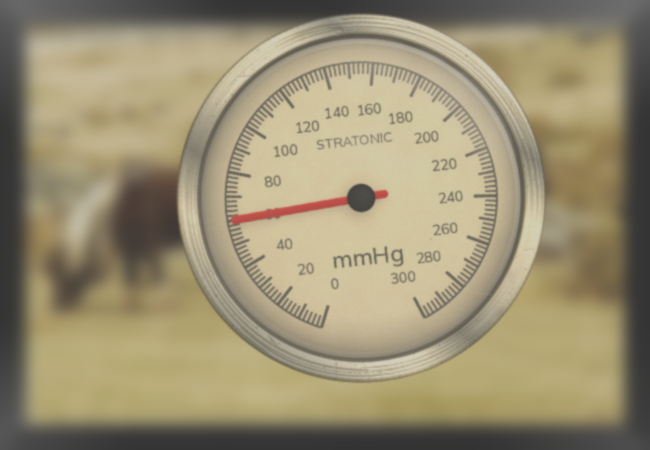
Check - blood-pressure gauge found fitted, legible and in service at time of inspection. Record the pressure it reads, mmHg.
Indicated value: 60 mmHg
